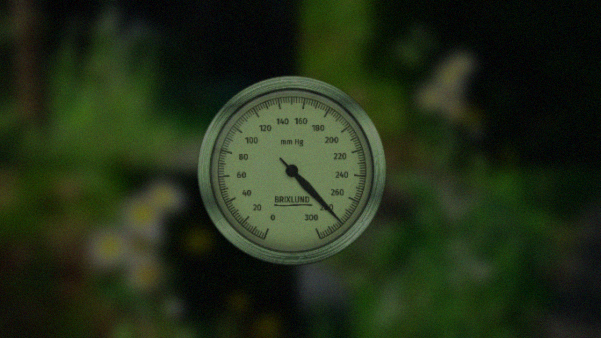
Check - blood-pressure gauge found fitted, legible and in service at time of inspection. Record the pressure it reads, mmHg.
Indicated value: 280 mmHg
